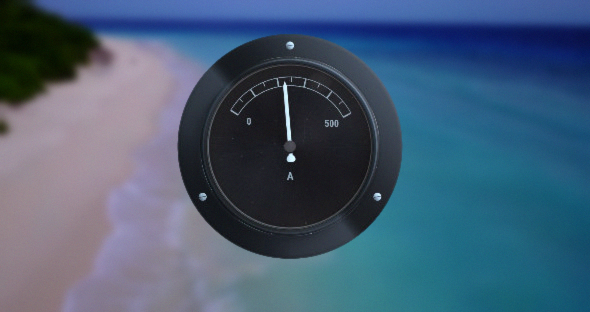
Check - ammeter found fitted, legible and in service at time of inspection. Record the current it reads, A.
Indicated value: 225 A
